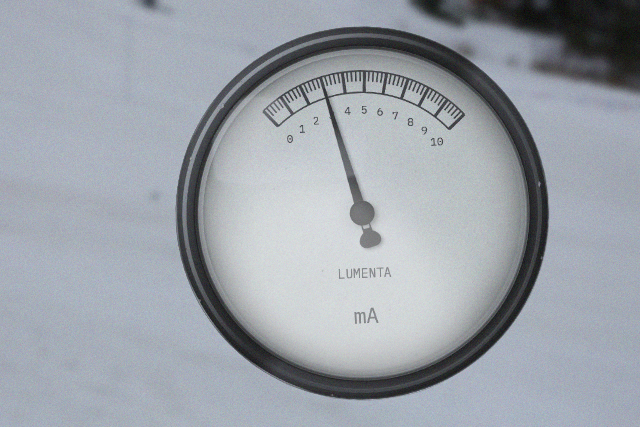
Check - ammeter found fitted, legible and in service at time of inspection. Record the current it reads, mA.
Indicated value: 3 mA
